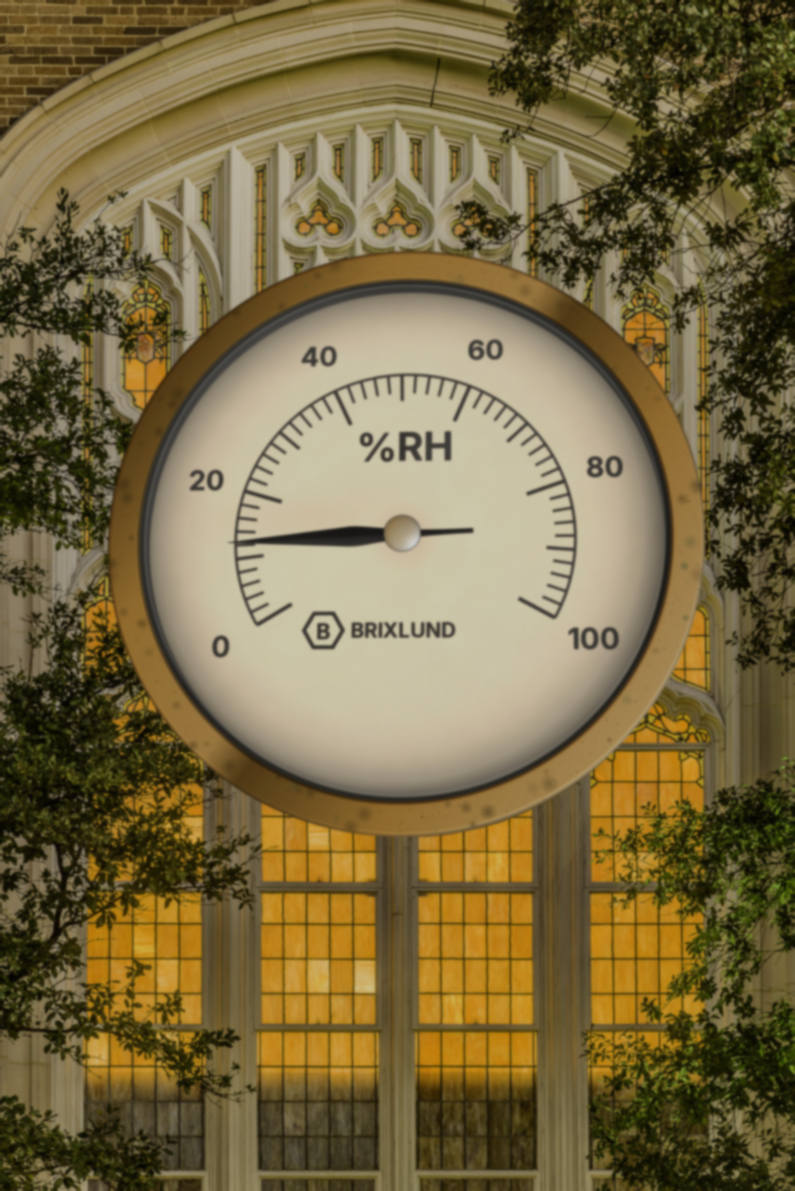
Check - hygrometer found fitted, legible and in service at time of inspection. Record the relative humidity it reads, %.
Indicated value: 12 %
